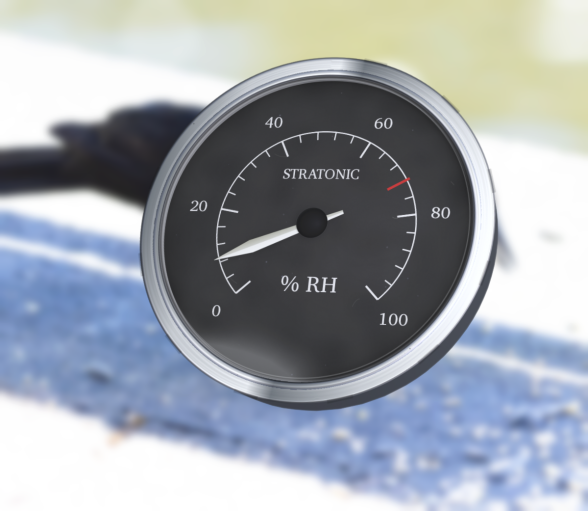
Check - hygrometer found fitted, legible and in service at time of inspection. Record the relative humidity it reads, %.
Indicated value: 8 %
